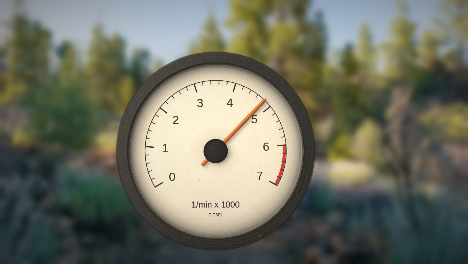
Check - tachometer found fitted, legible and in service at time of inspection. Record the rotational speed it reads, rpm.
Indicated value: 4800 rpm
